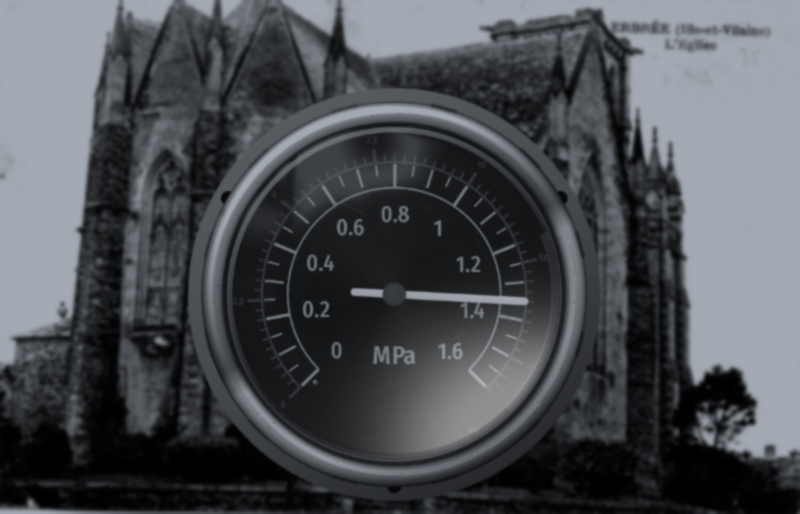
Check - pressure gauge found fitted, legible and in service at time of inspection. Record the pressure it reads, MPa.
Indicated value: 1.35 MPa
